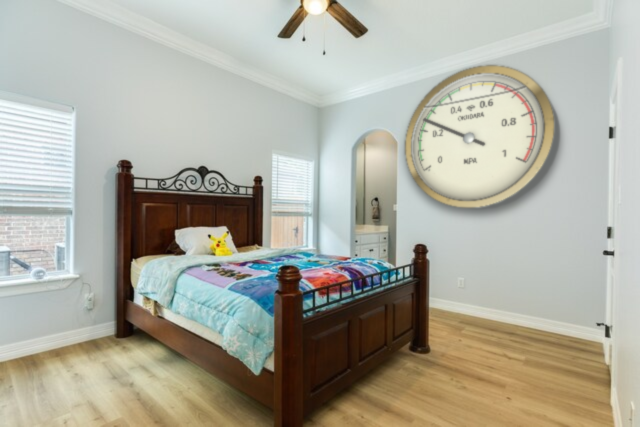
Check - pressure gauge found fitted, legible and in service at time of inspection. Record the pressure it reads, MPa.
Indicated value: 0.25 MPa
